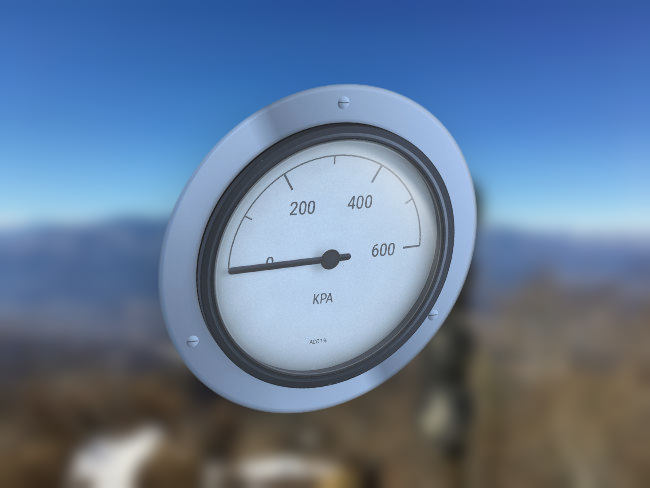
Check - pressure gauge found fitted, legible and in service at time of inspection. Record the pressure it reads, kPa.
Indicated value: 0 kPa
